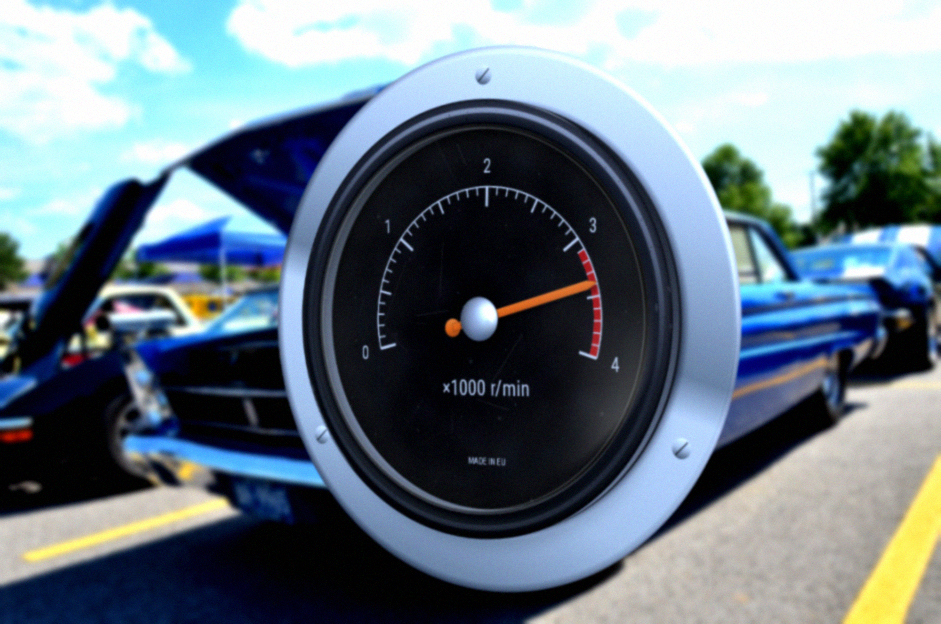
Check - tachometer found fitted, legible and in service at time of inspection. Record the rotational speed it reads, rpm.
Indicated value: 3400 rpm
